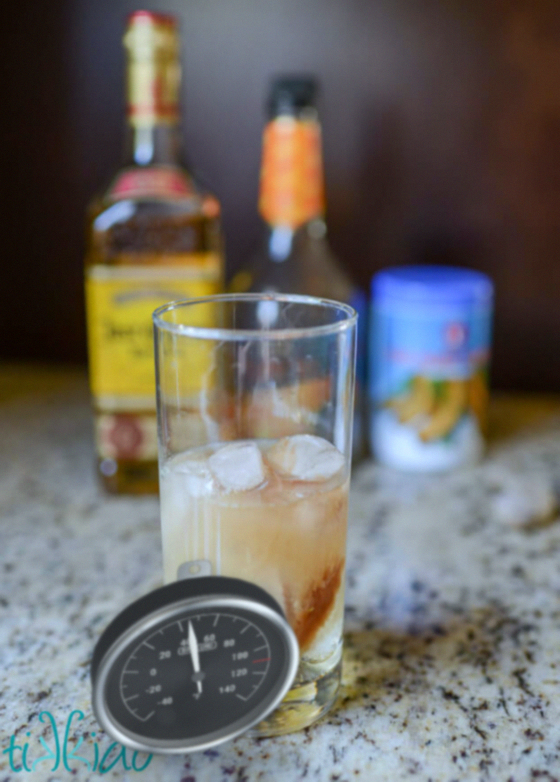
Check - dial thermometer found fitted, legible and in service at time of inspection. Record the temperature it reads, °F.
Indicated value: 45 °F
